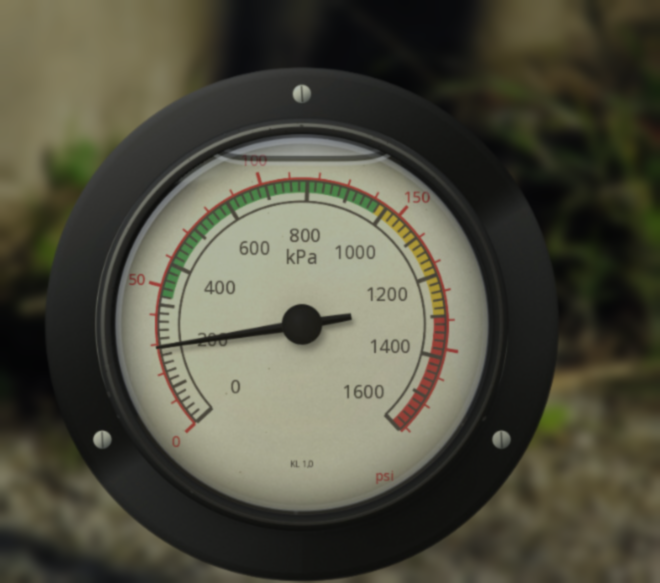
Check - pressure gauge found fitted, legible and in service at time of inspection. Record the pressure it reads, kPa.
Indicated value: 200 kPa
